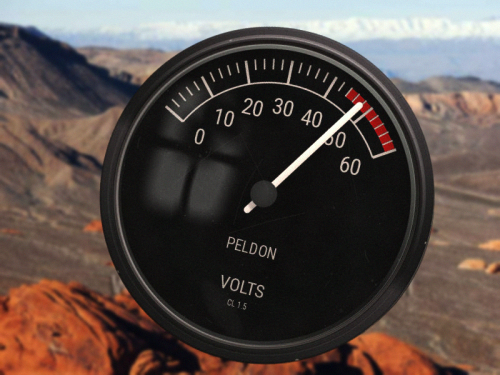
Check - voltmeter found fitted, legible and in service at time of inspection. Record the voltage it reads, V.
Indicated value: 48 V
